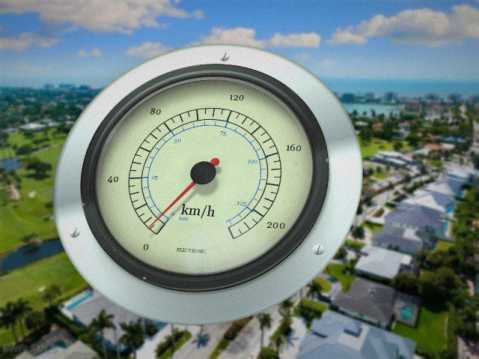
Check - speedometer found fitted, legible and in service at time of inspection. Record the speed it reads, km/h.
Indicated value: 5 km/h
